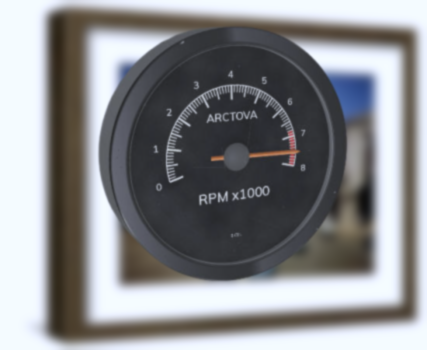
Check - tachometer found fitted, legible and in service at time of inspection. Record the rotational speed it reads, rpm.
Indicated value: 7500 rpm
